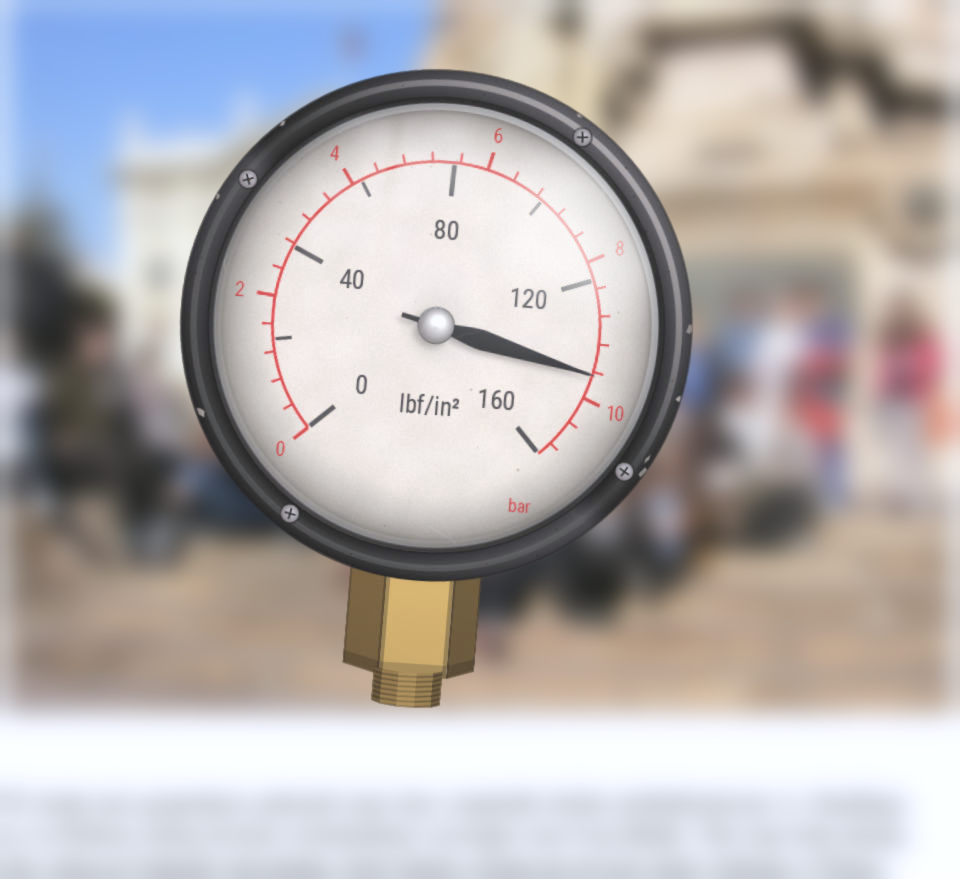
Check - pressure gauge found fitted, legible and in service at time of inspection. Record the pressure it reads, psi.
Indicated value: 140 psi
